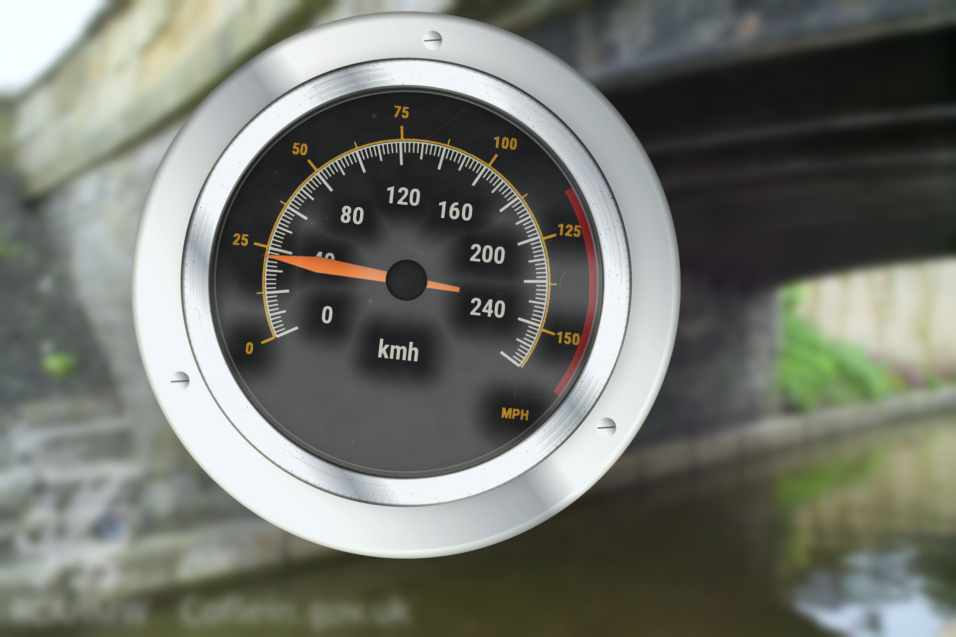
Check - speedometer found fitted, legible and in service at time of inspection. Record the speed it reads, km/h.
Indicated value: 36 km/h
